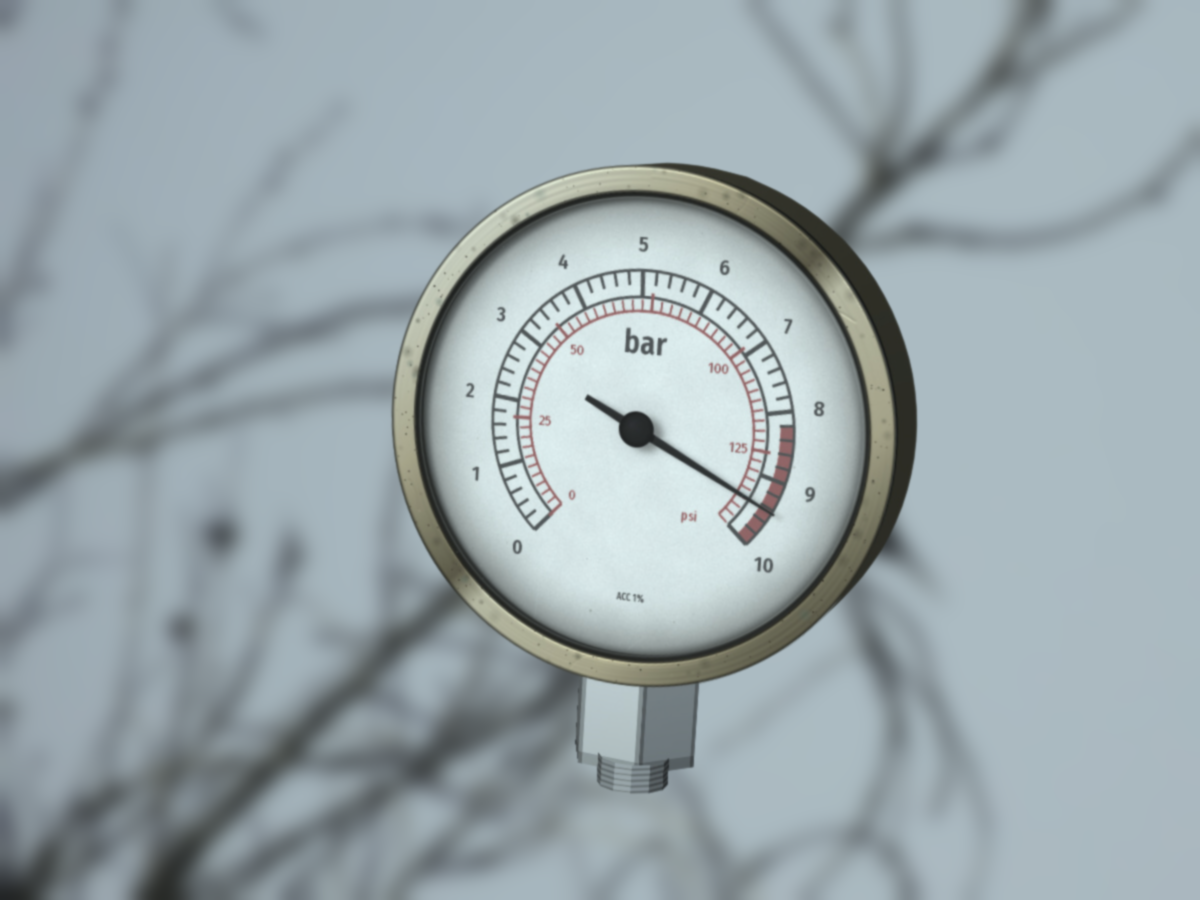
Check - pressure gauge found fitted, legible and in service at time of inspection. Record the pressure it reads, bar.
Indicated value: 9.4 bar
